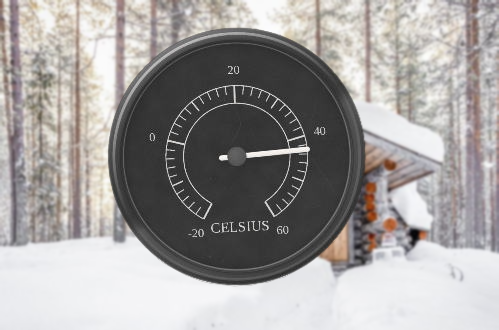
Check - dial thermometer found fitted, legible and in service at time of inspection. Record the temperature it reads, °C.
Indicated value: 43 °C
